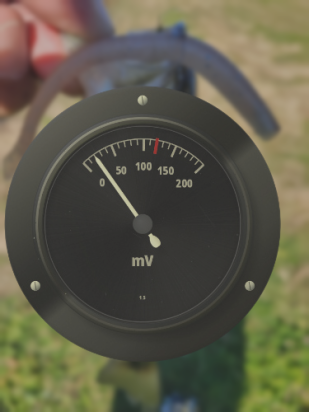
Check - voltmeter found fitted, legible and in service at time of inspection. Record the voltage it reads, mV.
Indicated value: 20 mV
